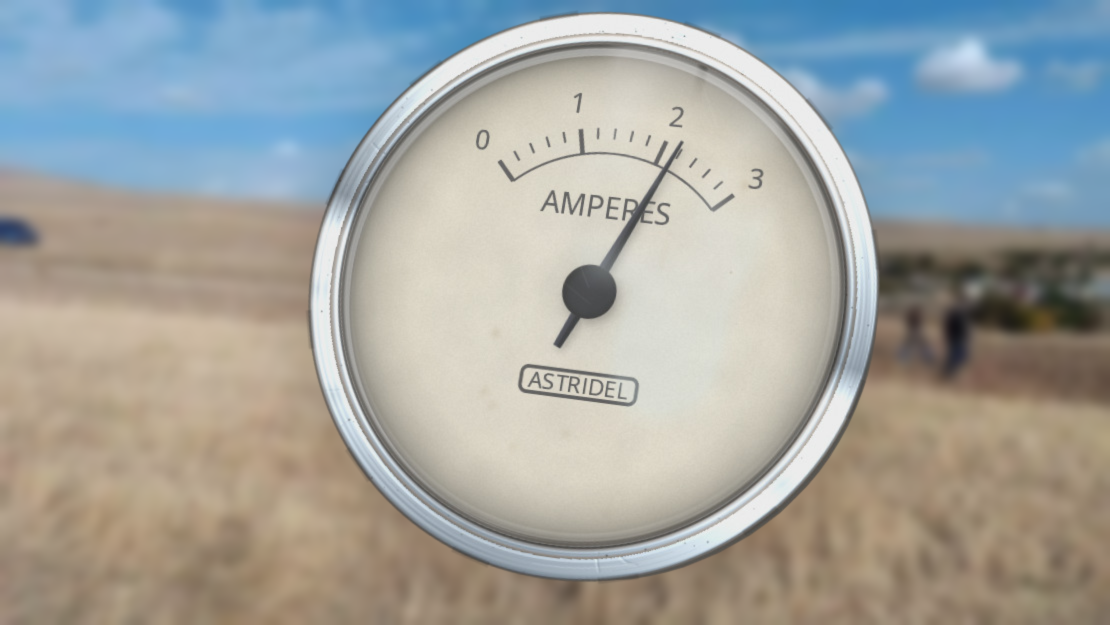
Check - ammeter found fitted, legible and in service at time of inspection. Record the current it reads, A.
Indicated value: 2.2 A
